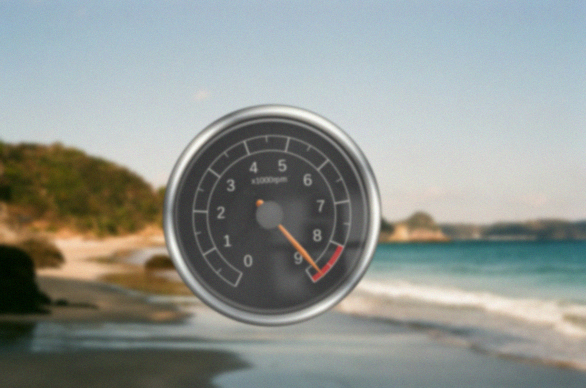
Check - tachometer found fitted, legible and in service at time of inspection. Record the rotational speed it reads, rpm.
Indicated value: 8750 rpm
